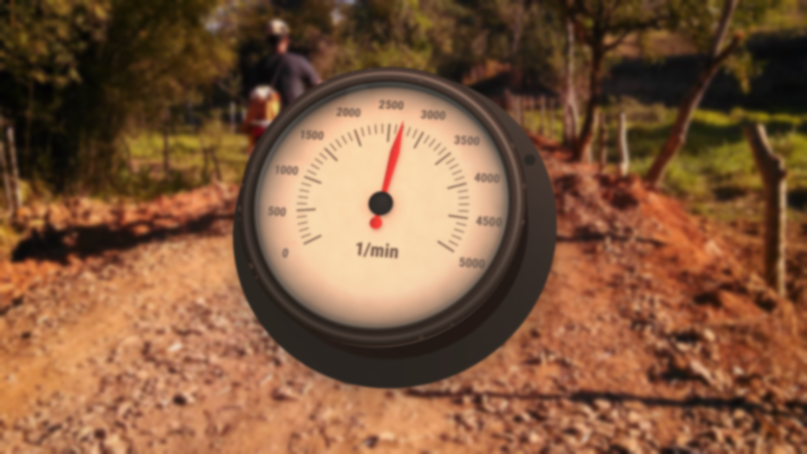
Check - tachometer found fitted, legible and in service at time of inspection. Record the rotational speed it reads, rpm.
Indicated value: 2700 rpm
